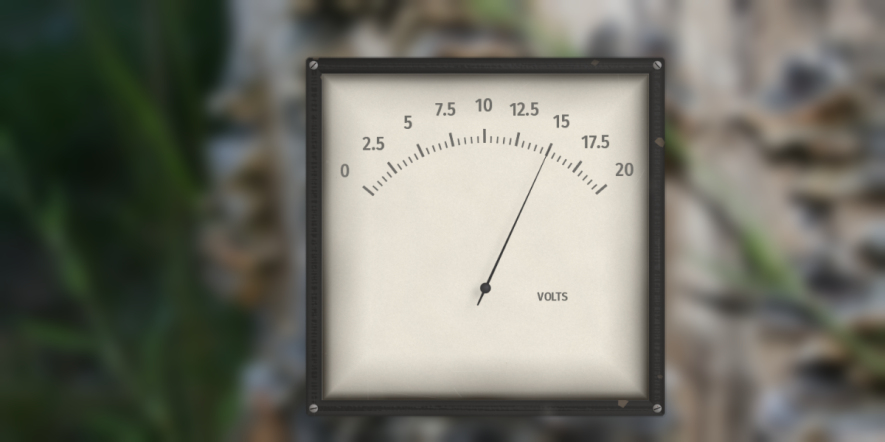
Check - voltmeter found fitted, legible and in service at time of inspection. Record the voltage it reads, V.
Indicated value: 15 V
